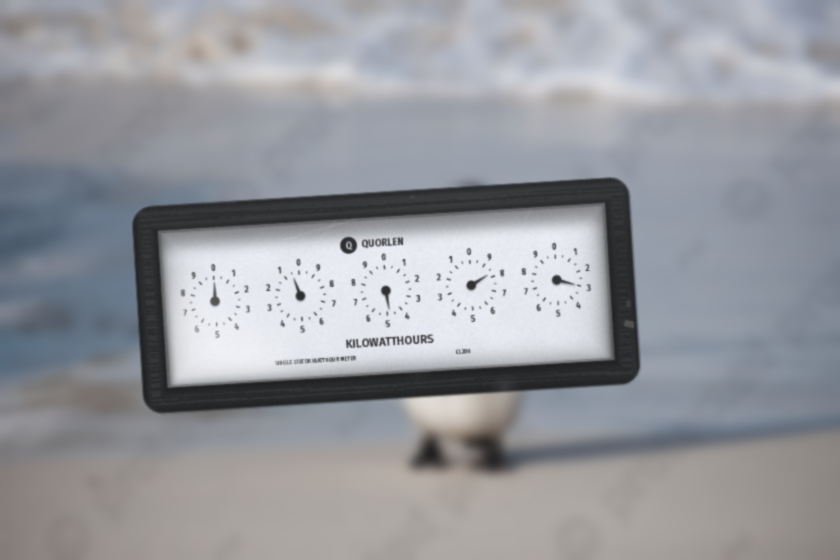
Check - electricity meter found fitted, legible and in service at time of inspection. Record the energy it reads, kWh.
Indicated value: 483 kWh
